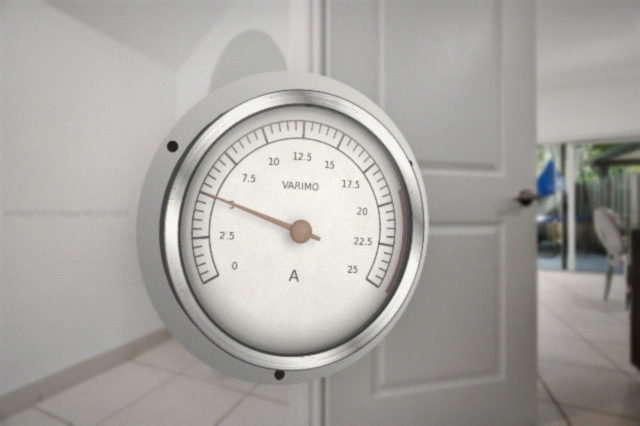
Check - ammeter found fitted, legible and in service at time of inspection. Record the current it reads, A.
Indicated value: 5 A
